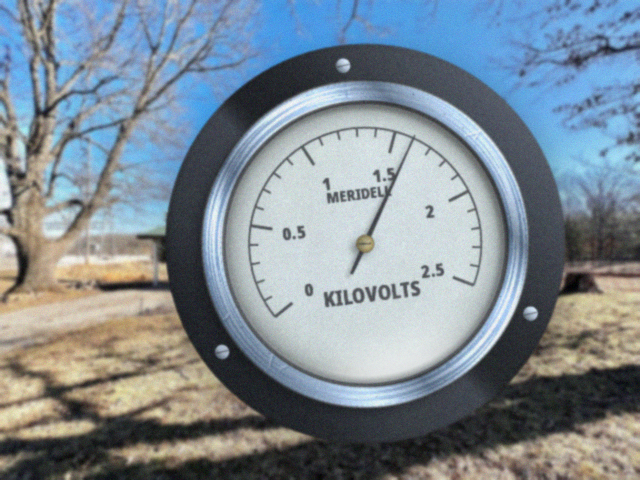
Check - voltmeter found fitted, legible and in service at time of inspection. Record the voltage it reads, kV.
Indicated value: 1.6 kV
